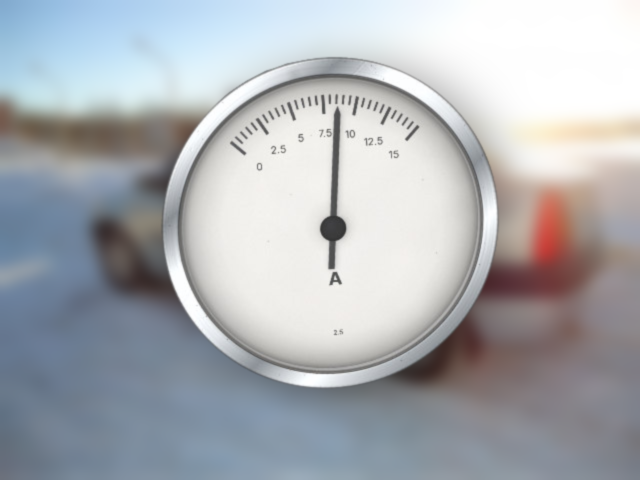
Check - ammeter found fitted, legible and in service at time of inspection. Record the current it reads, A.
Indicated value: 8.5 A
